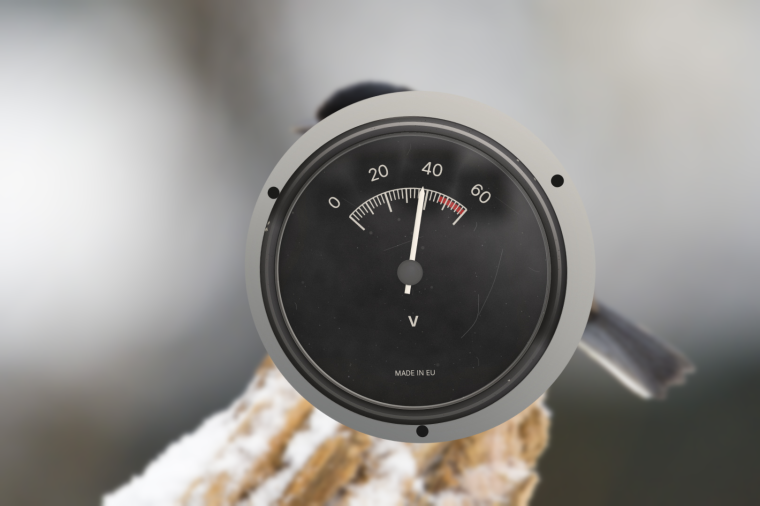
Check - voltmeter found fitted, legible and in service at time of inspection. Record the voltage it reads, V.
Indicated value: 38 V
